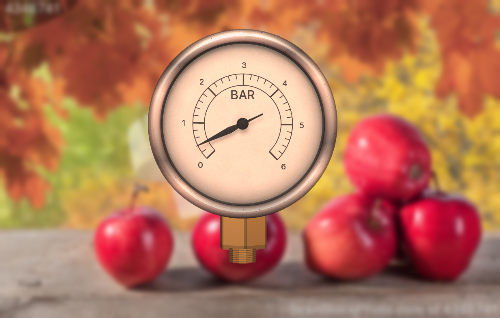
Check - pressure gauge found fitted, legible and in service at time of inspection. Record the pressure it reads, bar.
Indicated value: 0.4 bar
